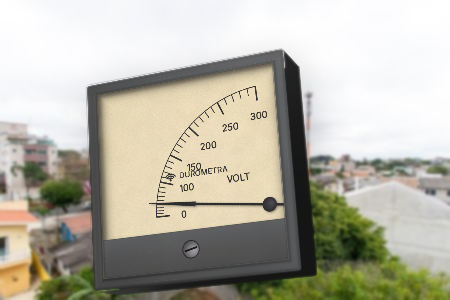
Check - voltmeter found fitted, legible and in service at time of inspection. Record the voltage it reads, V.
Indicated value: 50 V
